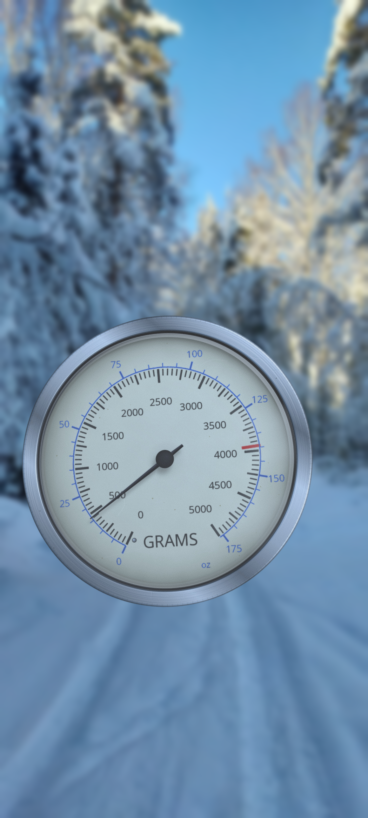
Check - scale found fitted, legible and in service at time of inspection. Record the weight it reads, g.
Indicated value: 450 g
